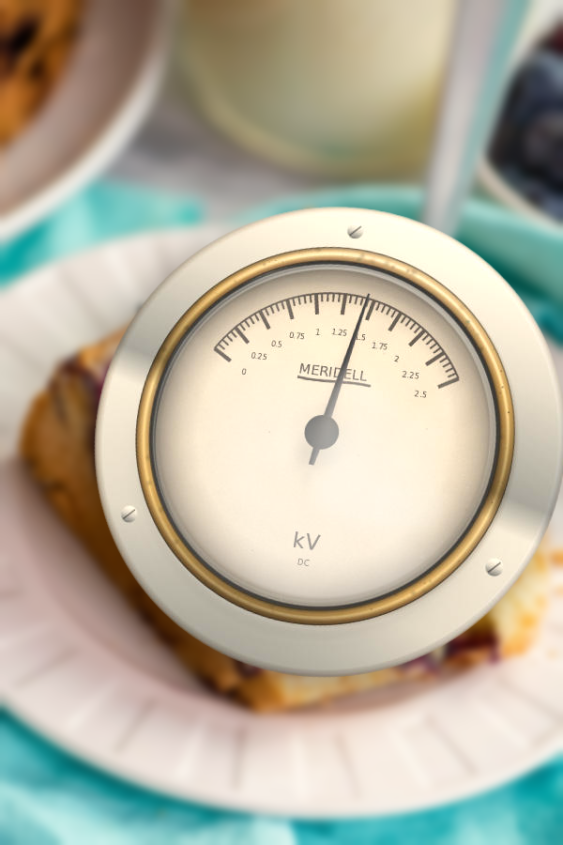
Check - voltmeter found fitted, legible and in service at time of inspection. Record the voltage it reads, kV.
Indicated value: 1.45 kV
